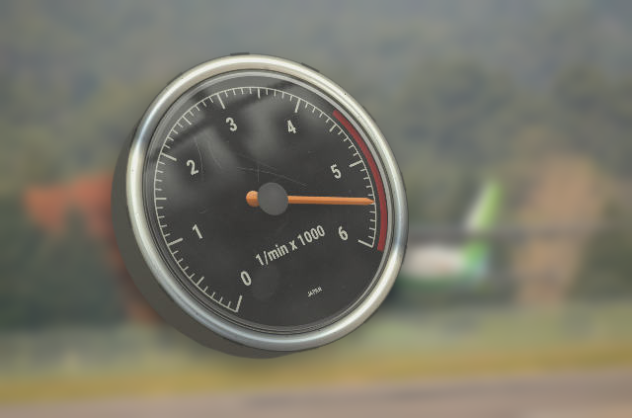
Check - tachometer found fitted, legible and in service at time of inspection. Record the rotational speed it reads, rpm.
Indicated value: 5500 rpm
